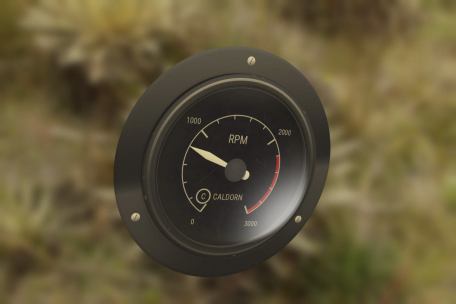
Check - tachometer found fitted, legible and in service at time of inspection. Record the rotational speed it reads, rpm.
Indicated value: 800 rpm
